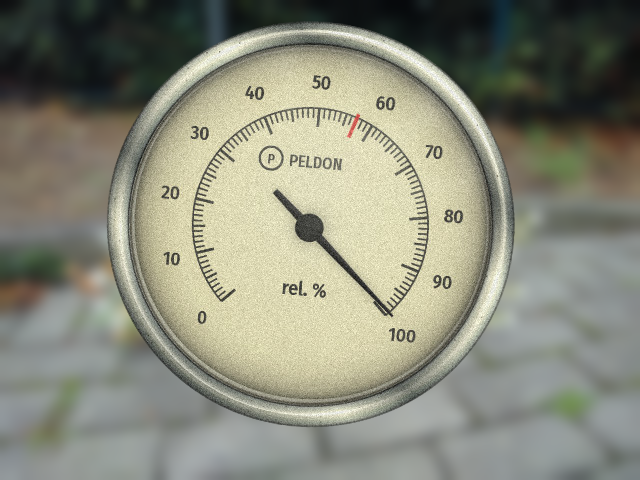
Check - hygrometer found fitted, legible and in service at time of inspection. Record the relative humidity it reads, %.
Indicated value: 99 %
